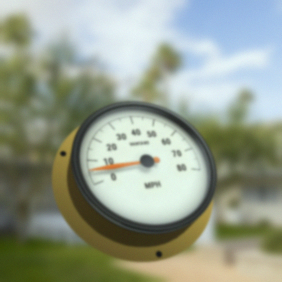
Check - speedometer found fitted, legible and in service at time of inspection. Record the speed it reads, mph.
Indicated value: 5 mph
